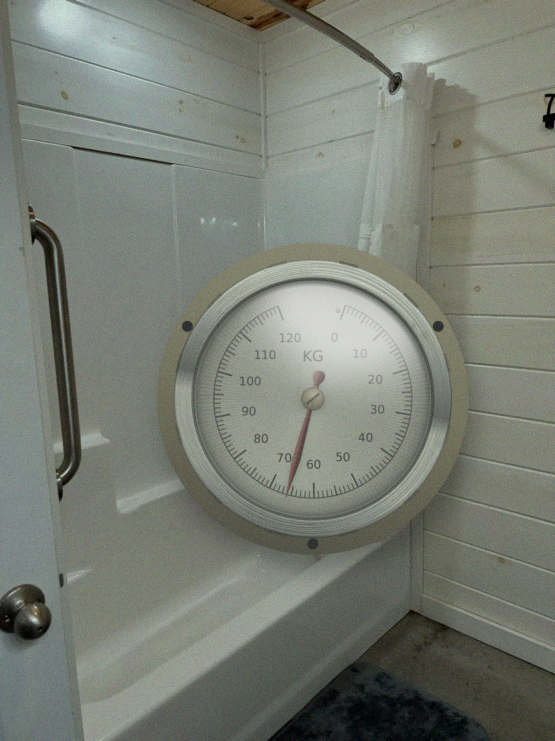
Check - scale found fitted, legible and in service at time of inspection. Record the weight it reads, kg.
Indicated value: 66 kg
